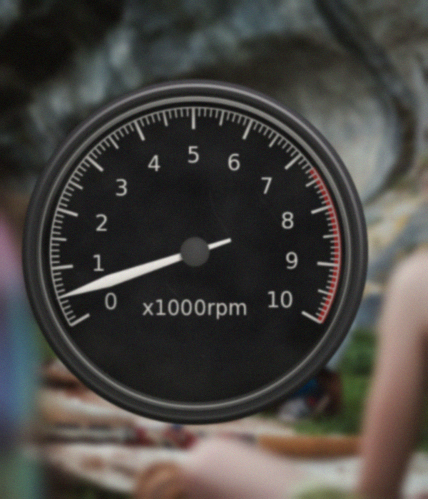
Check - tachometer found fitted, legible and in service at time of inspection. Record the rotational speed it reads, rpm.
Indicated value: 500 rpm
